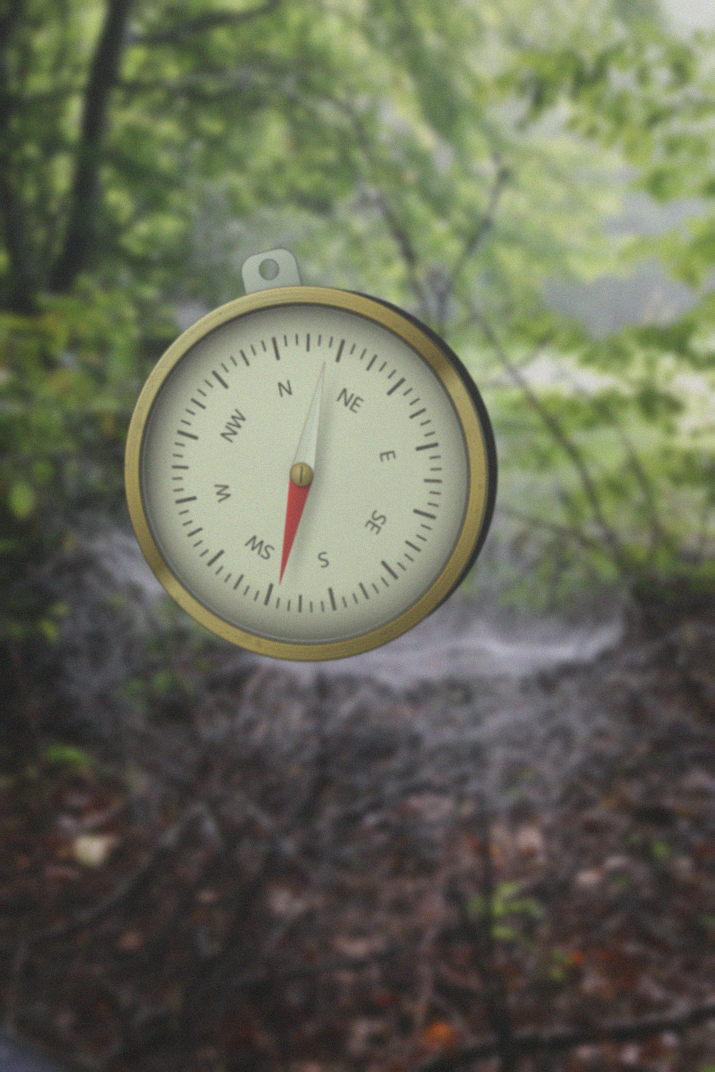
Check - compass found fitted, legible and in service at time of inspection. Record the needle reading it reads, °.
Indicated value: 205 °
